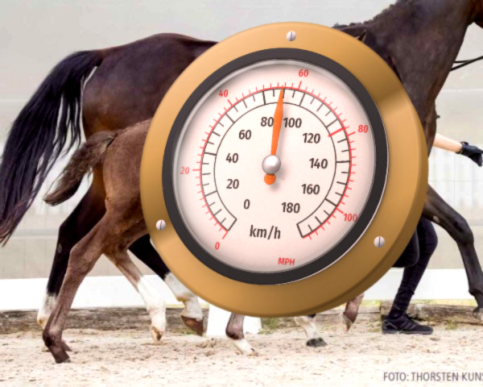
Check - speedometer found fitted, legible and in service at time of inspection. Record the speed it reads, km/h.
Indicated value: 90 km/h
